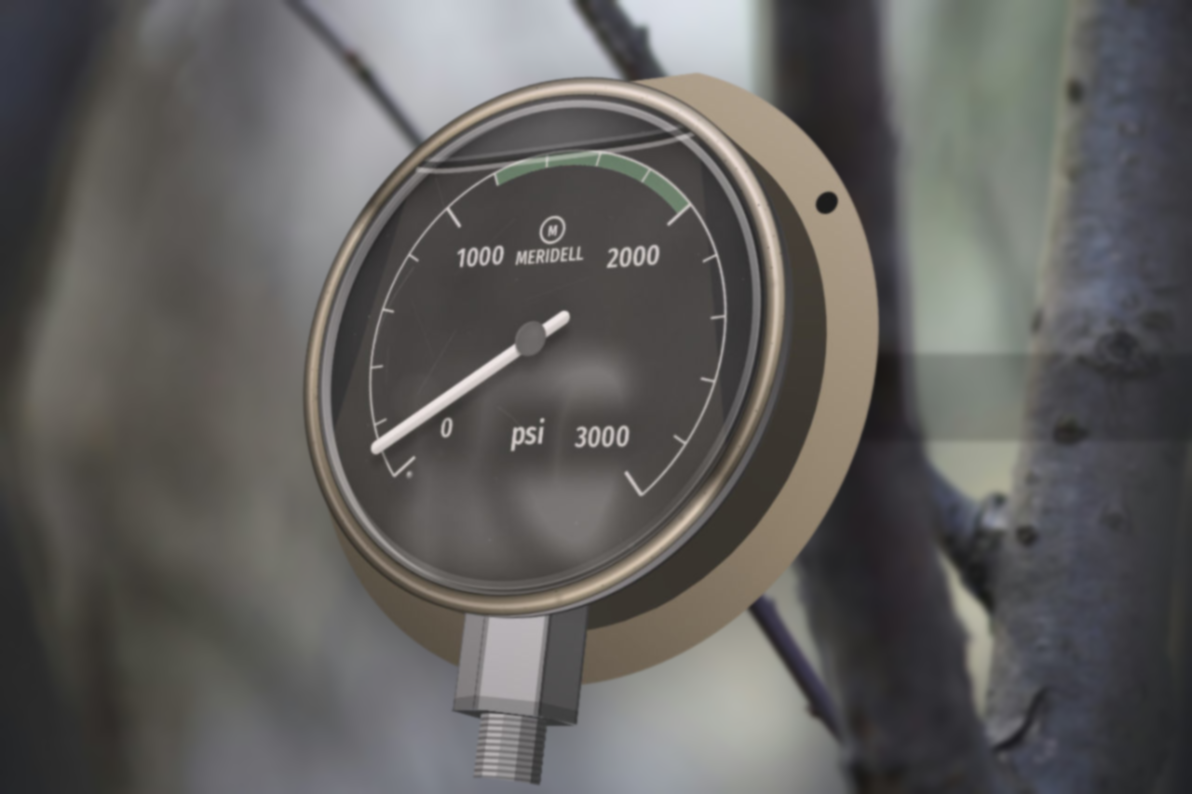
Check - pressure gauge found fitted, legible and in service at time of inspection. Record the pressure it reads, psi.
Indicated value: 100 psi
